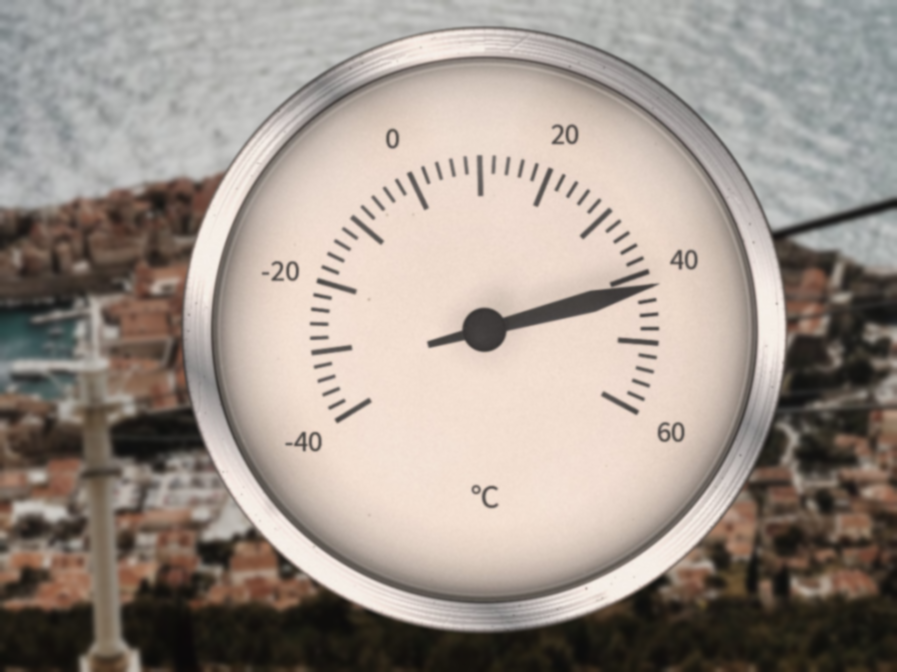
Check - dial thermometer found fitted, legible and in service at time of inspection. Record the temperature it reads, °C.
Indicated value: 42 °C
